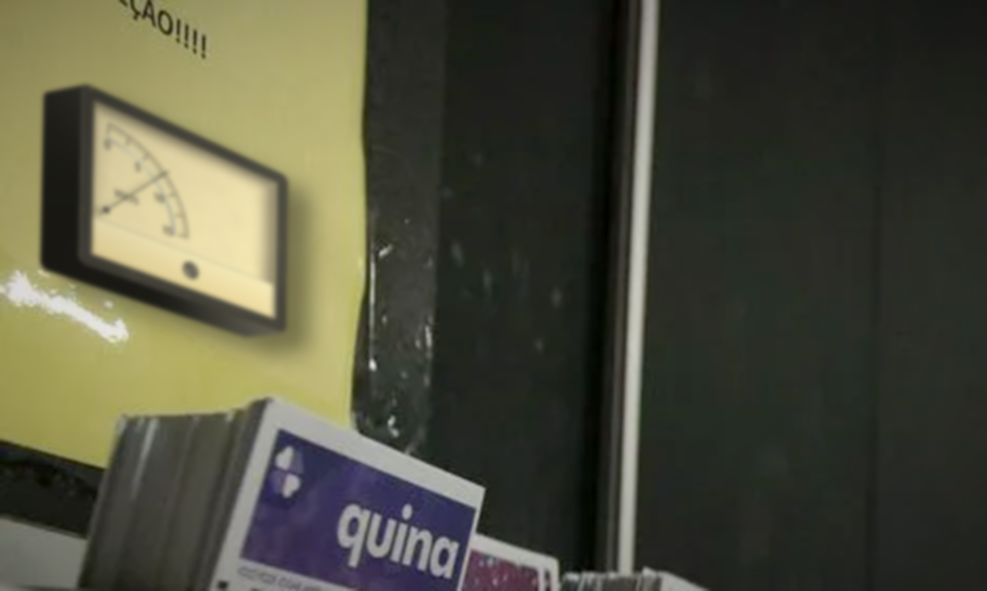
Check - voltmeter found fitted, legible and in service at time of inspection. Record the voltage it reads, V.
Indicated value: 7.5 V
